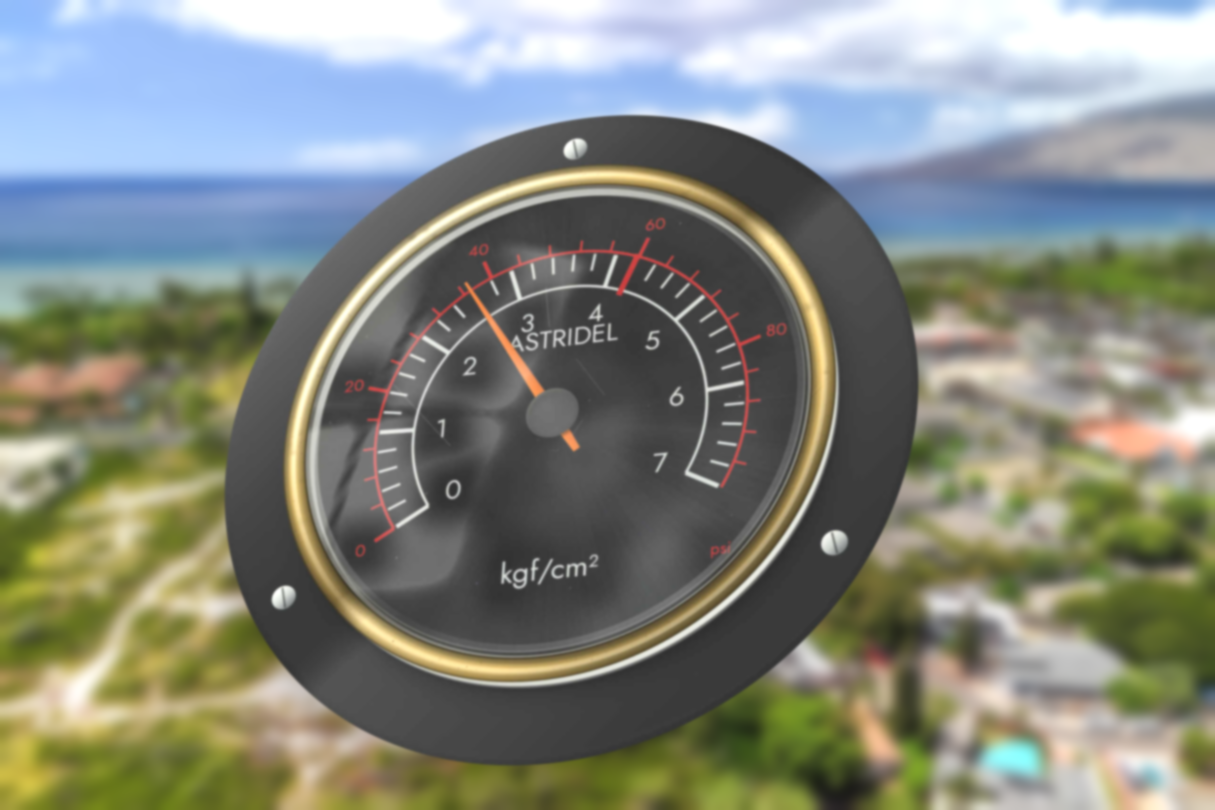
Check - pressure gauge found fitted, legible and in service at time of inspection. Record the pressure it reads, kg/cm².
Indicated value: 2.6 kg/cm²
